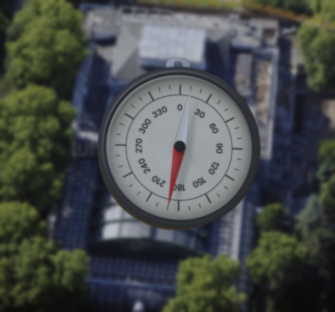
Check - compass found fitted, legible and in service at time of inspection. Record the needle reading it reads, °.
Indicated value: 190 °
